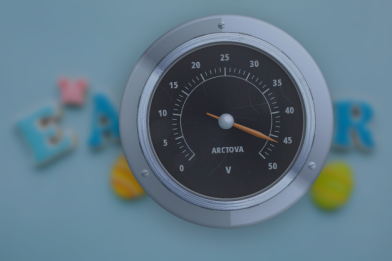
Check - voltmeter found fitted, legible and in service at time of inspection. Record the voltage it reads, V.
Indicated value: 46 V
